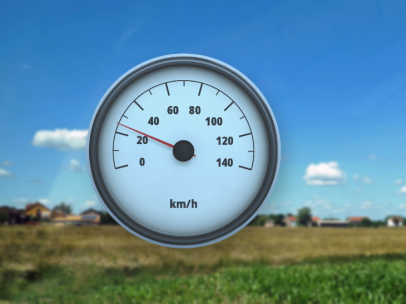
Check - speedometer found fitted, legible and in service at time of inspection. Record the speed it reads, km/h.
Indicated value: 25 km/h
